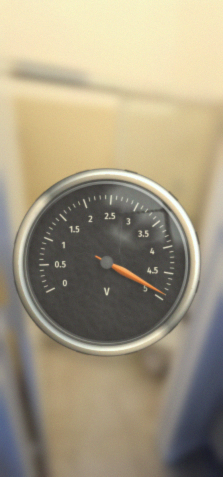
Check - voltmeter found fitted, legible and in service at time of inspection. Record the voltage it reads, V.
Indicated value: 4.9 V
